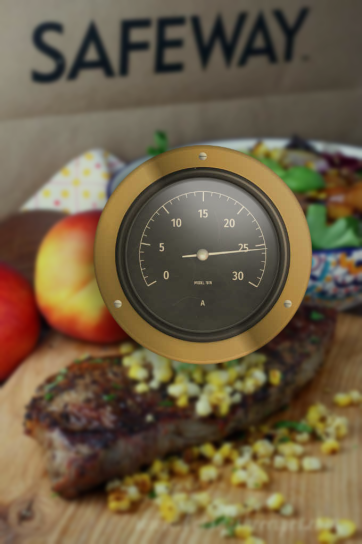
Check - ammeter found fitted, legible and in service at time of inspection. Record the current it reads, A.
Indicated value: 25.5 A
